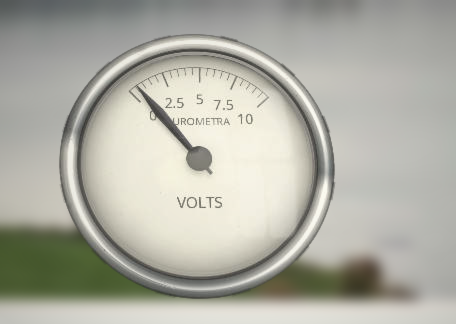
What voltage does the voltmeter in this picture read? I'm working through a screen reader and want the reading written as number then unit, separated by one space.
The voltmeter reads 0.5 V
